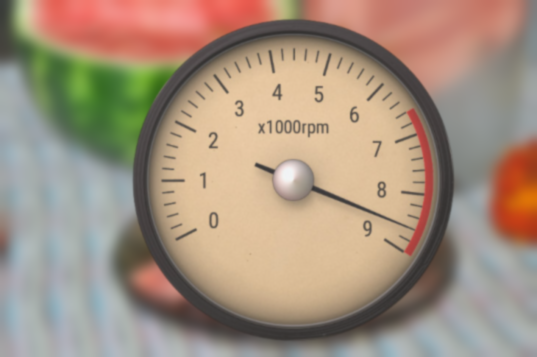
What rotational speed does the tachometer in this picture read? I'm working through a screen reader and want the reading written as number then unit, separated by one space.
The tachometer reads 8600 rpm
